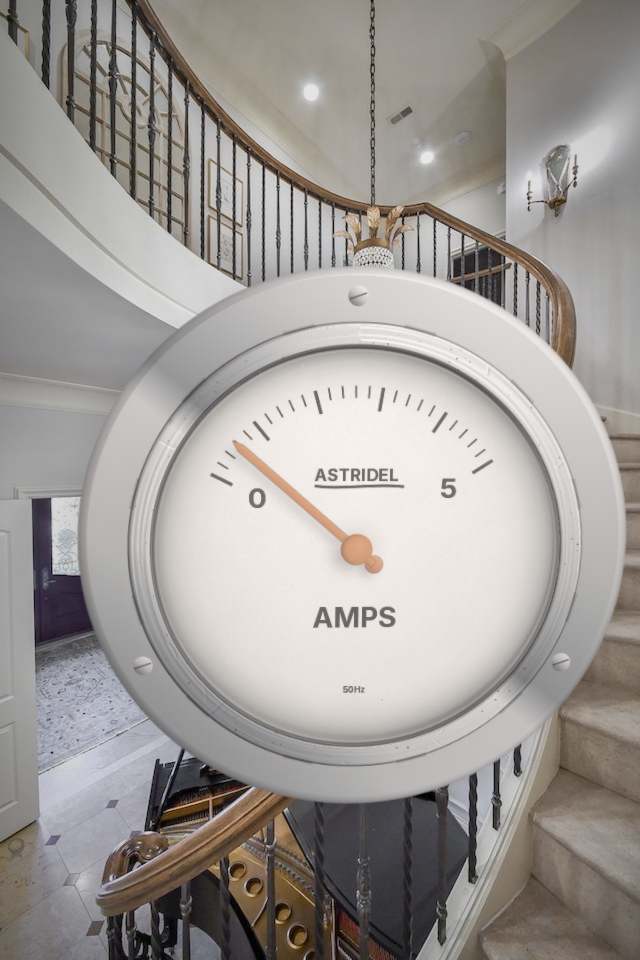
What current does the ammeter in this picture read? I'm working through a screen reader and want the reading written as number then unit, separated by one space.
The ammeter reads 0.6 A
